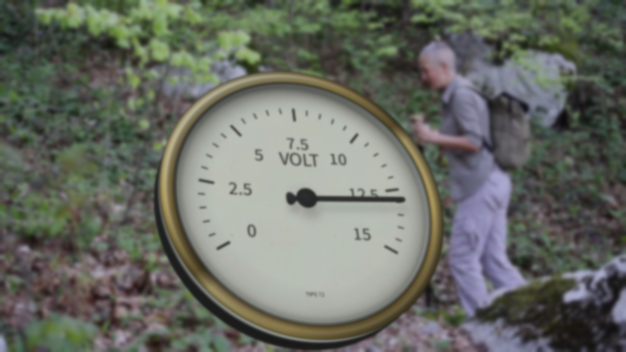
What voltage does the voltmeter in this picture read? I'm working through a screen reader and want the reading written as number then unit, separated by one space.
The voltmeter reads 13 V
